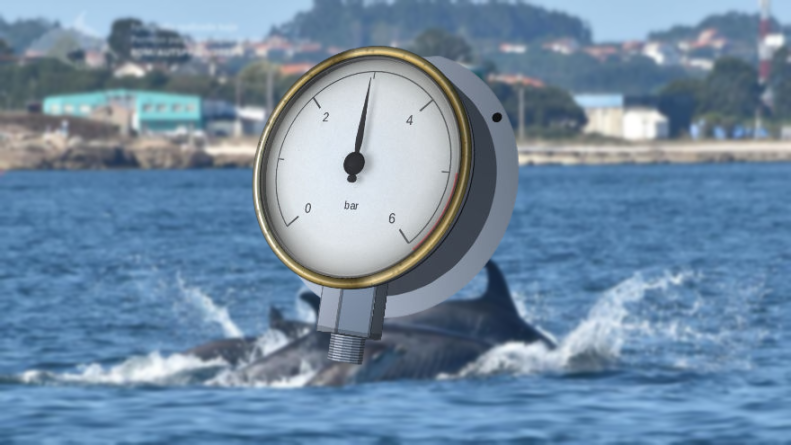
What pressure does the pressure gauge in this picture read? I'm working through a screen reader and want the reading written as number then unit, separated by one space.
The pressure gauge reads 3 bar
